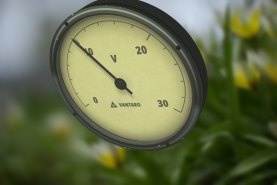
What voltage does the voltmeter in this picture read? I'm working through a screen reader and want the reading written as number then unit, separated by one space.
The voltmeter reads 10 V
